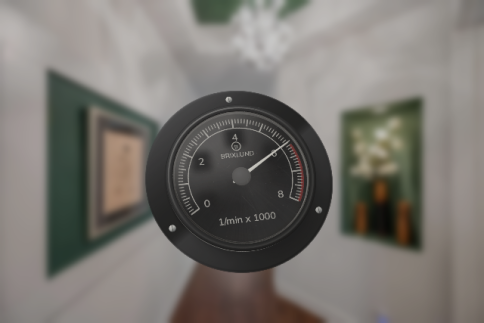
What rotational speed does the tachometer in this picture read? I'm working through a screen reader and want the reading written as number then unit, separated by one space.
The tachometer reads 6000 rpm
